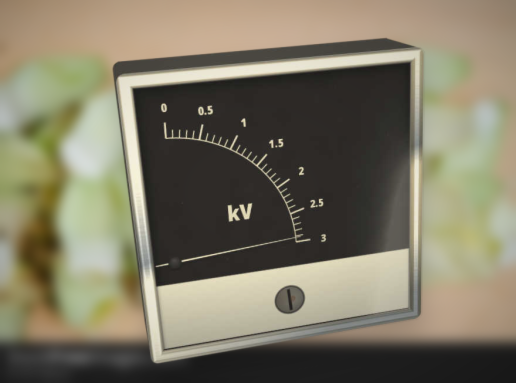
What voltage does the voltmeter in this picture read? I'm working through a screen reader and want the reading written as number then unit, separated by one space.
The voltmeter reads 2.9 kV
